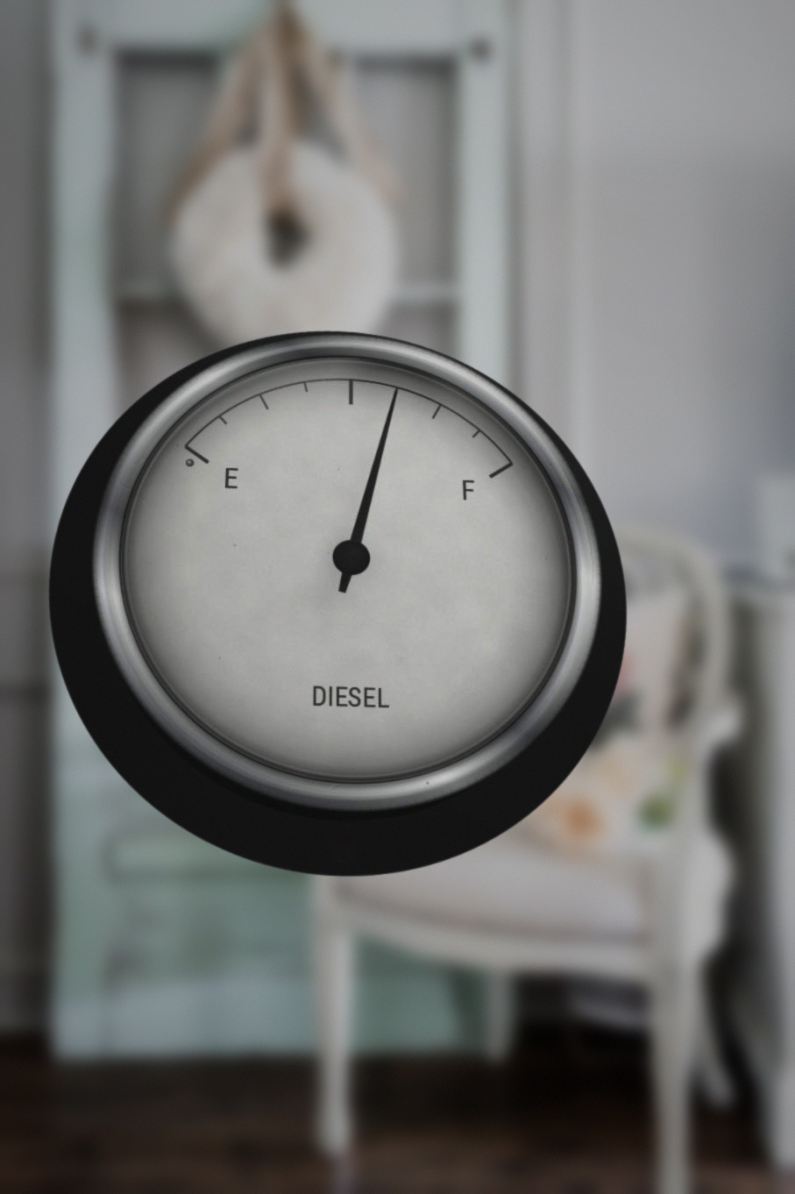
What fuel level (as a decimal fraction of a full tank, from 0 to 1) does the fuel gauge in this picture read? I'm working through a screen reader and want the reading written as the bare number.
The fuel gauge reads 0.625
